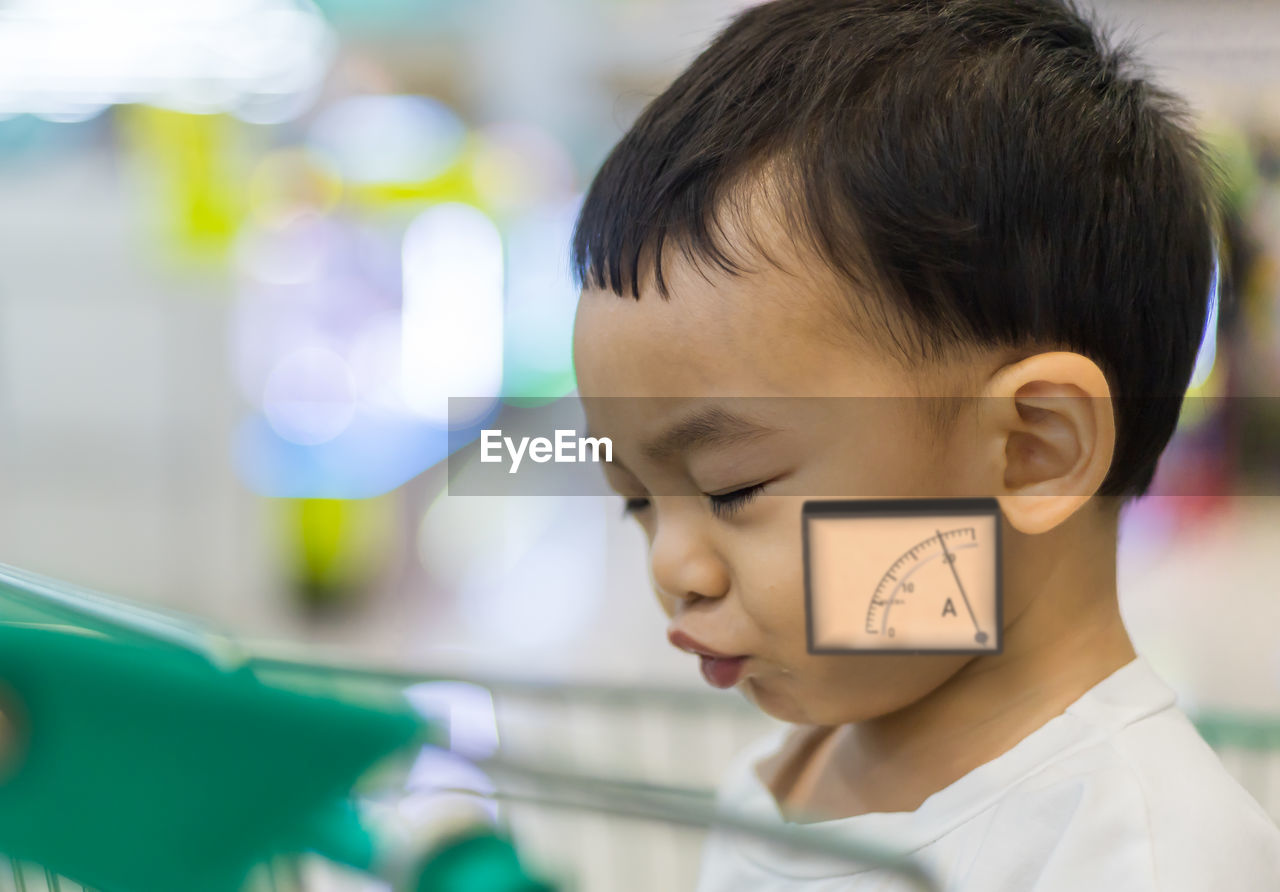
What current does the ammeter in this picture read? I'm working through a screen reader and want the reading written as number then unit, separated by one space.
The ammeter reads 20 A
